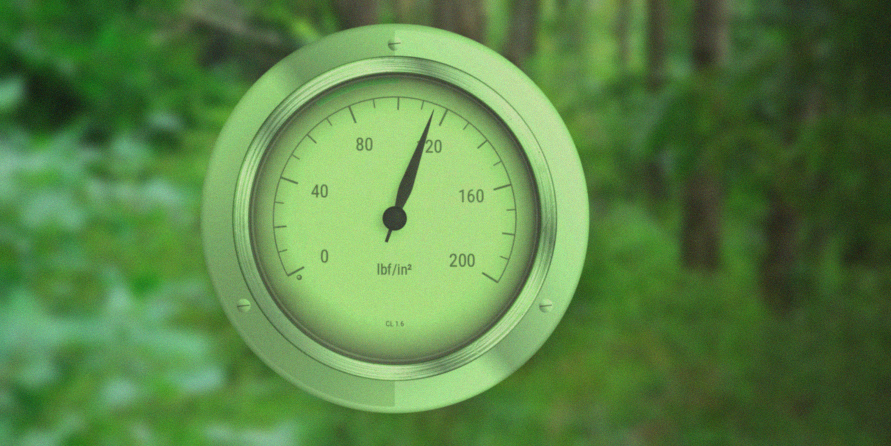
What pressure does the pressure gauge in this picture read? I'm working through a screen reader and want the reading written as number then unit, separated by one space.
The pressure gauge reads 115 psi
